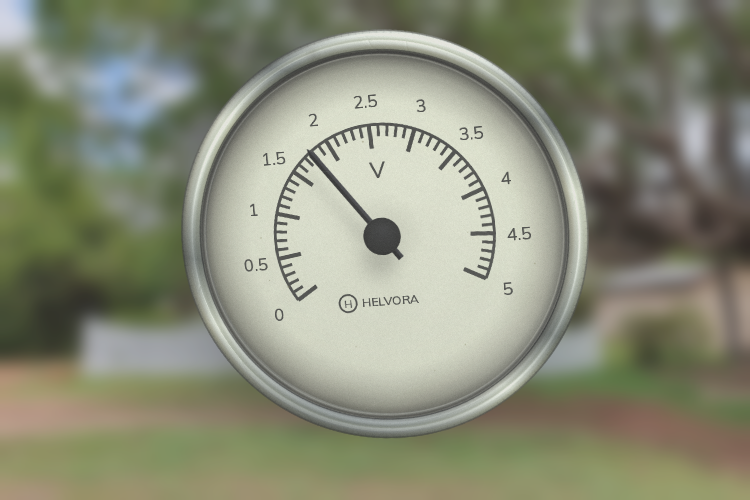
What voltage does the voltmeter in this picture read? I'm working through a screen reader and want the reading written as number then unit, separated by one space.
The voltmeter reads 1.8 V
